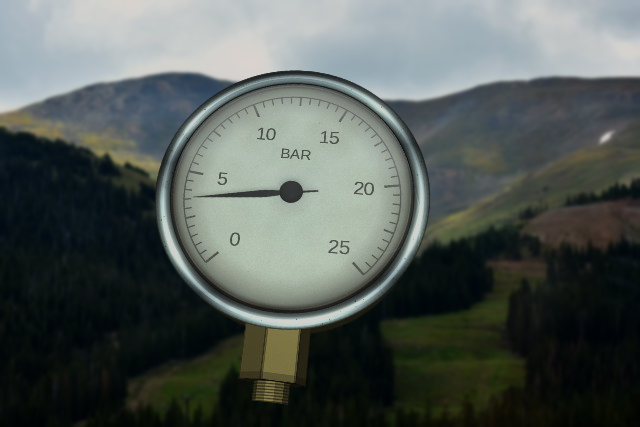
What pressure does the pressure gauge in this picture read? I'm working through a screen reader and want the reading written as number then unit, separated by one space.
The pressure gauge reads 3.5 bar
